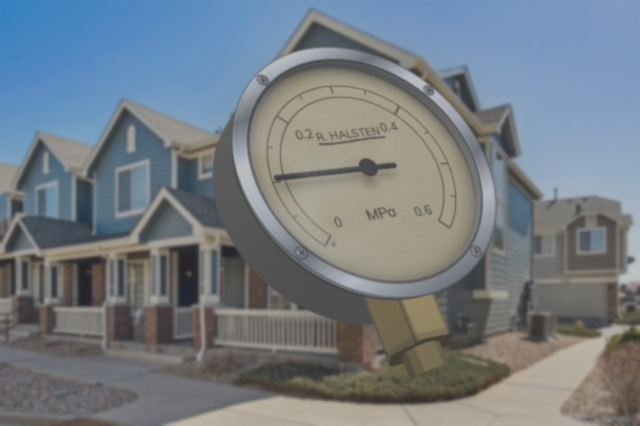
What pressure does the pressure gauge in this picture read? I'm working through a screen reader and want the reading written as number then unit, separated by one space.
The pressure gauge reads 0.1 MPa
